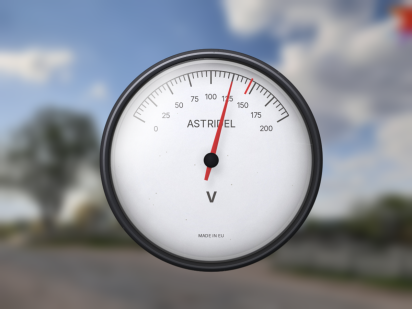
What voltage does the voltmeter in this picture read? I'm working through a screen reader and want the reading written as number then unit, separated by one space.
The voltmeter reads 125 V
